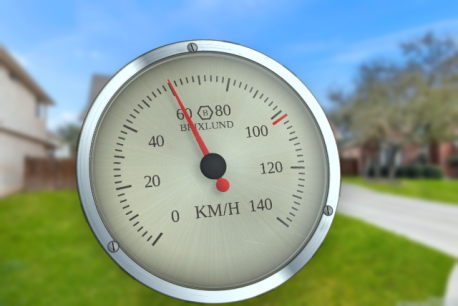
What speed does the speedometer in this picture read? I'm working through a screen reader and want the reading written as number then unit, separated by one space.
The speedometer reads 60 km/h
